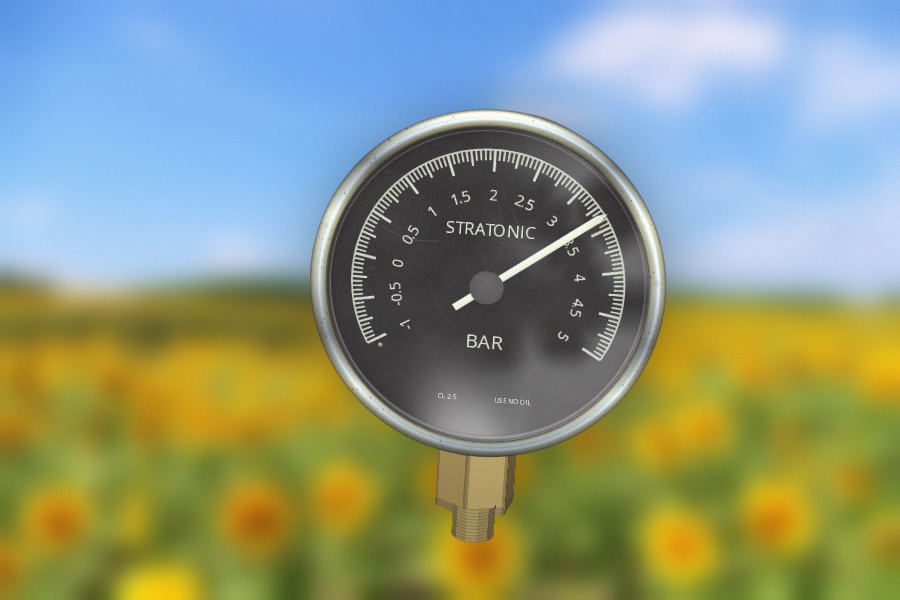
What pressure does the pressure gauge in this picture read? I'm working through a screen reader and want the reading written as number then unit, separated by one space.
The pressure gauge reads 3.35 bar
